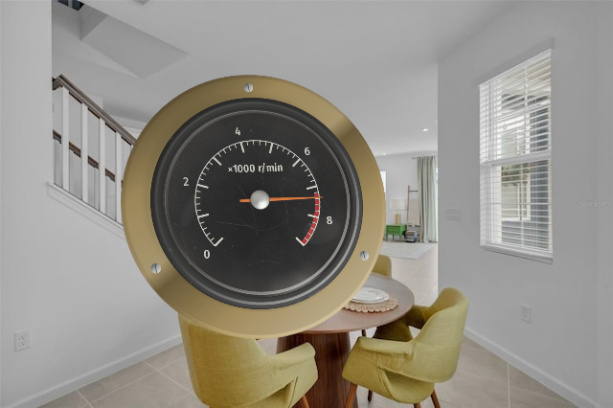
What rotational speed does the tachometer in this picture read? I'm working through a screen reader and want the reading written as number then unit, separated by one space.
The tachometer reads 7400 rpm
